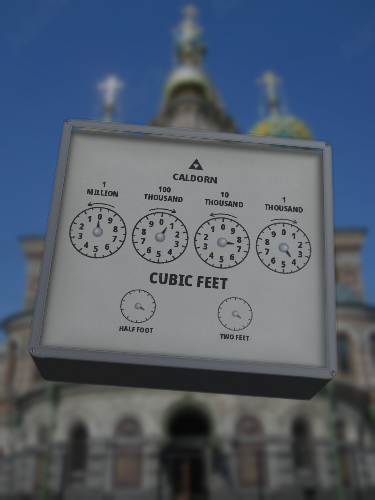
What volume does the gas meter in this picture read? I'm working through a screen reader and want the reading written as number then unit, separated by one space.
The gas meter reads 7400 ft³
